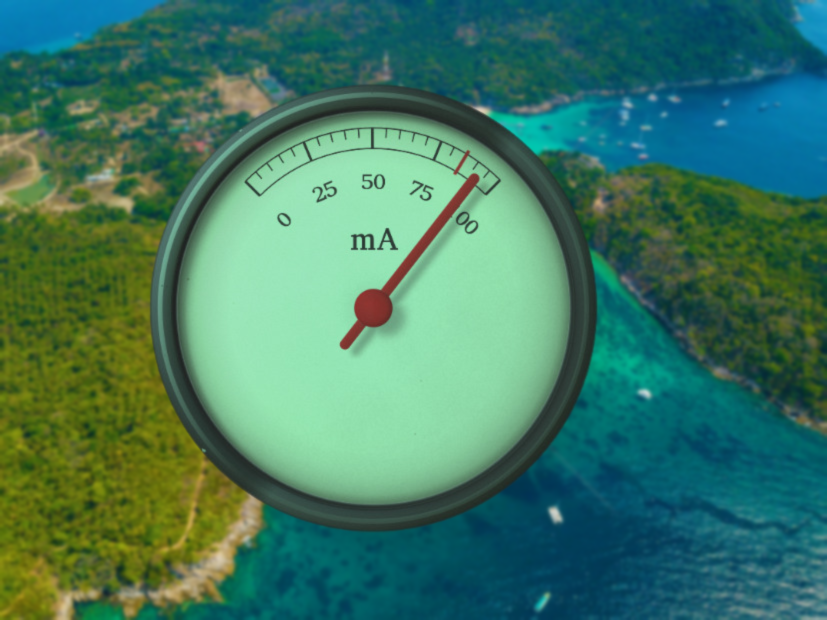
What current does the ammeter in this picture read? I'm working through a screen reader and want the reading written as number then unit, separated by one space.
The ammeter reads 92.5 mA
